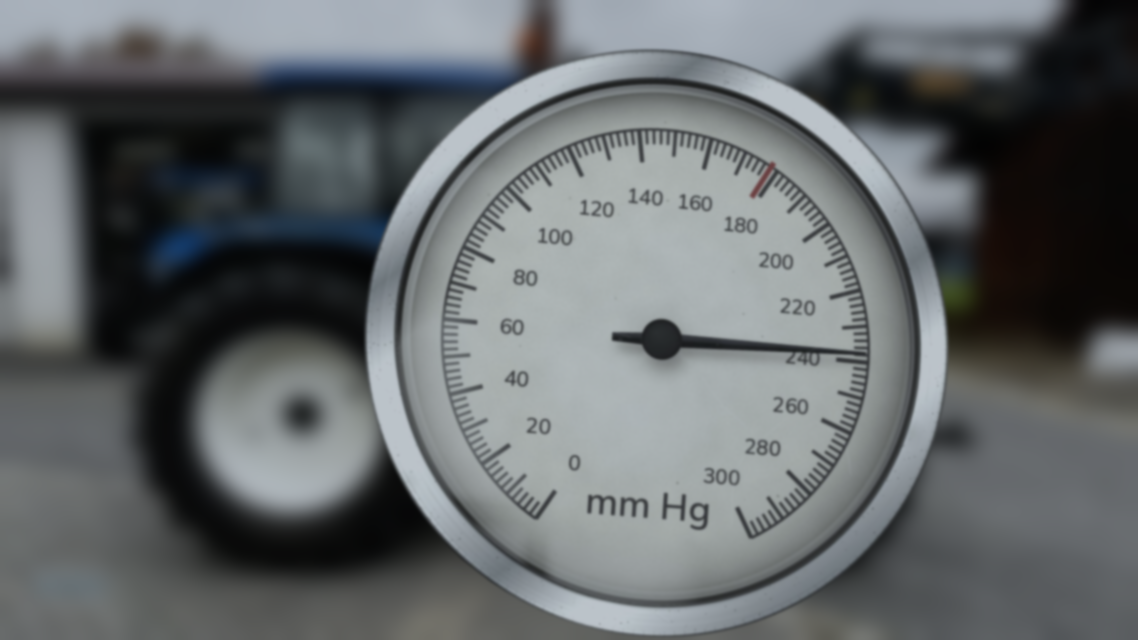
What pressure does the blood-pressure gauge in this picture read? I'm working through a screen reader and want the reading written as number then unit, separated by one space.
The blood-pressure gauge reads 238 mmHg
